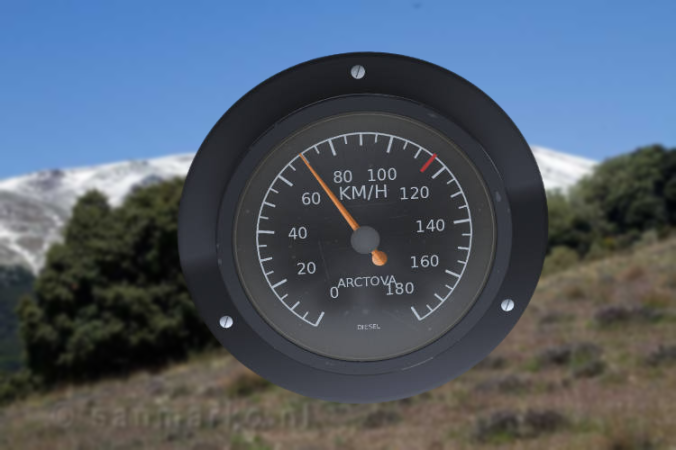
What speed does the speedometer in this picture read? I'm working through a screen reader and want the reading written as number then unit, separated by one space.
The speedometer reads 70 km/h
